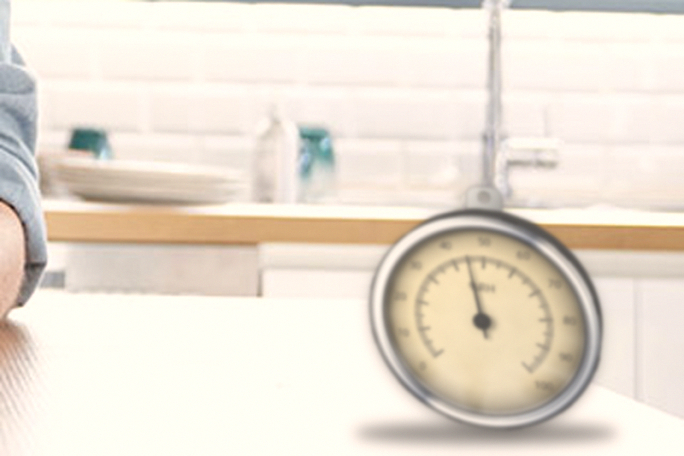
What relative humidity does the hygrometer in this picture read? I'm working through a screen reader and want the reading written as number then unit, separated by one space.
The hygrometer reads 45 %
